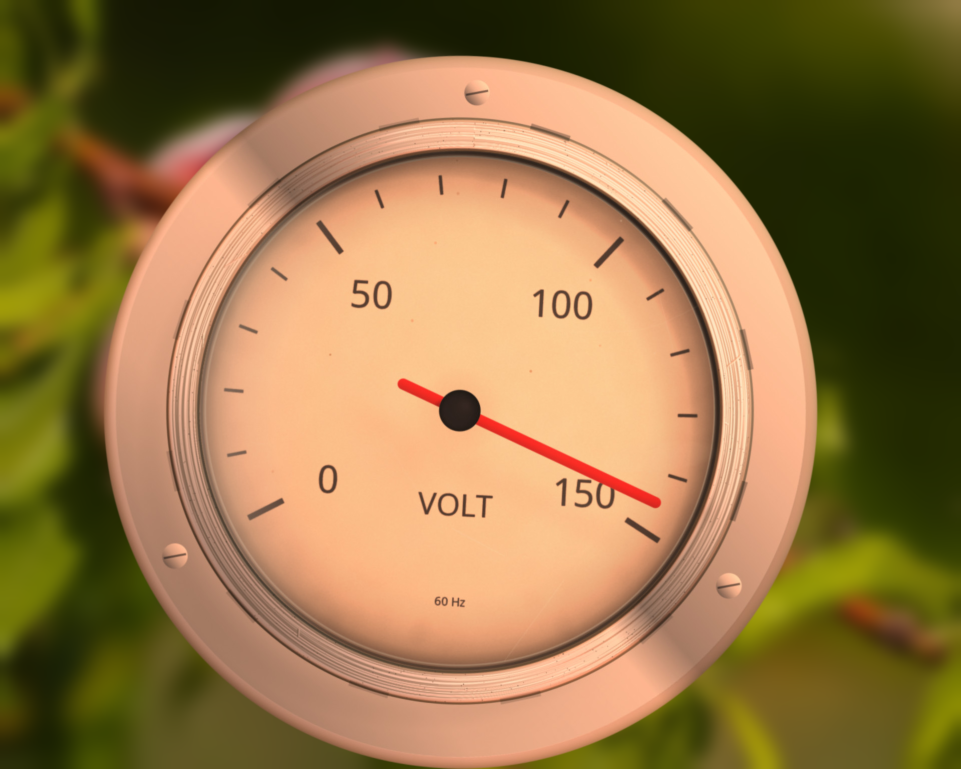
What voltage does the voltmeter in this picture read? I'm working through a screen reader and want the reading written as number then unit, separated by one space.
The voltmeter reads 145 V
